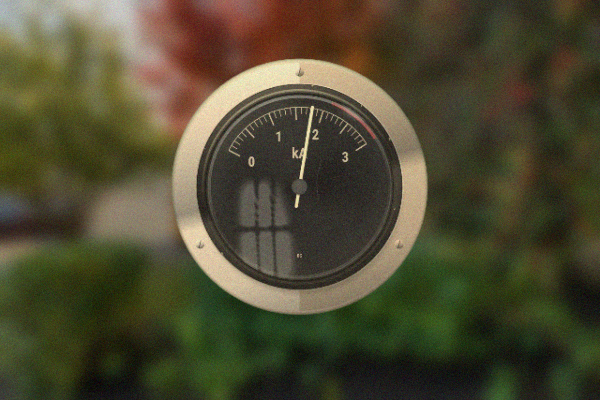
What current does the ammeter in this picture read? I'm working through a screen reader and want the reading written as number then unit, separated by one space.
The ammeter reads 1.8 kA
